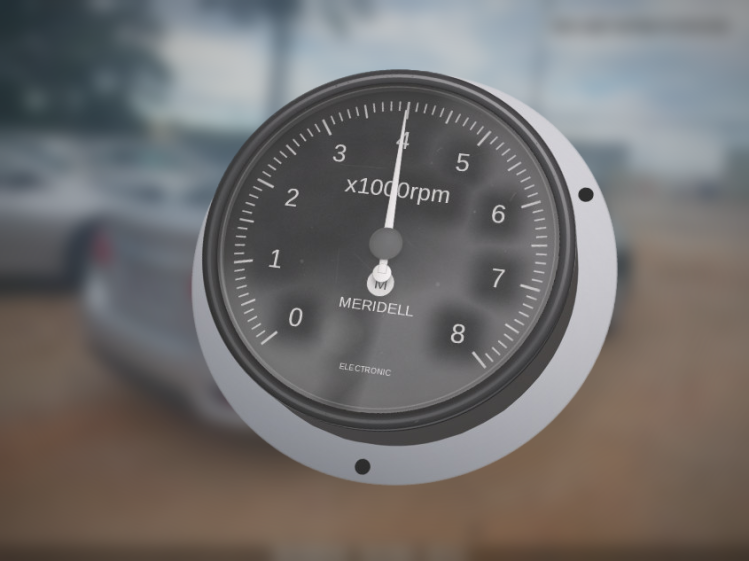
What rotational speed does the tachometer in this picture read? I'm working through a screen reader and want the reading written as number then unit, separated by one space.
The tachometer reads 4000 rpm
